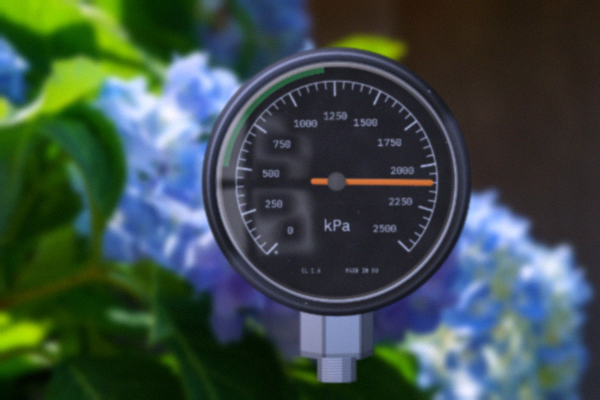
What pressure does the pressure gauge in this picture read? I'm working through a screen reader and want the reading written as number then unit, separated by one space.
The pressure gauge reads 2100 kPa
